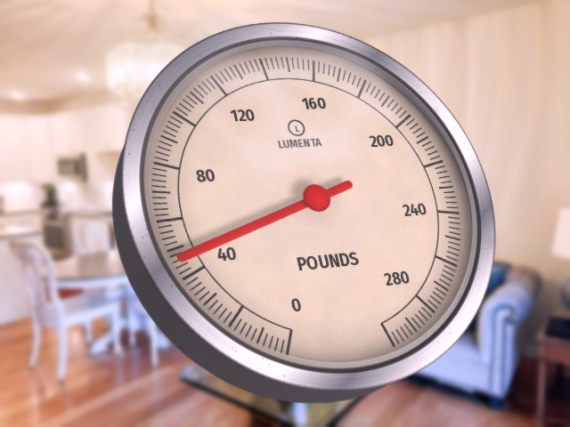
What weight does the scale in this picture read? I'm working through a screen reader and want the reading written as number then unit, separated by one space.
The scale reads 46 lb
